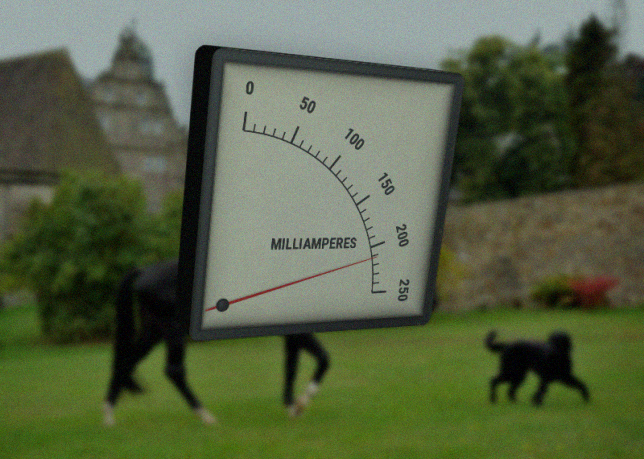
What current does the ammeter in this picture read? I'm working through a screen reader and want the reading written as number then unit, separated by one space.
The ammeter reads 210 mA
